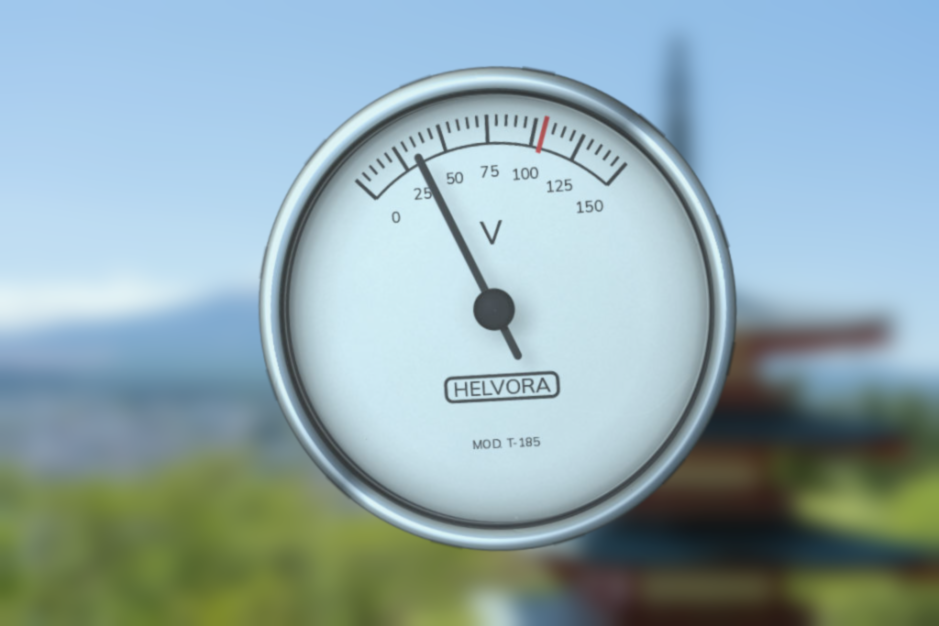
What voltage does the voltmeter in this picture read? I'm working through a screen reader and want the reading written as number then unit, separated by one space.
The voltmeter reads 35 V
